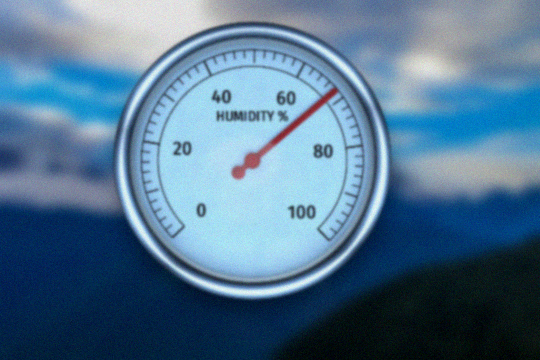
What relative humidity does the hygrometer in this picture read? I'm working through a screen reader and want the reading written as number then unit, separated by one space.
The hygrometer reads 68 %
